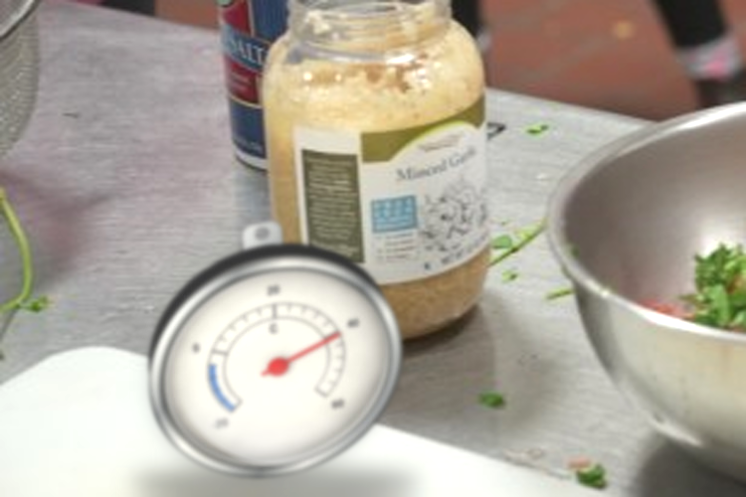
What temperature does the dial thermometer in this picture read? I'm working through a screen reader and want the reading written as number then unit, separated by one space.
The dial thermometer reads 40 °C
